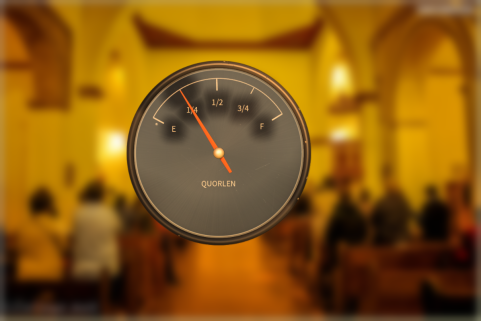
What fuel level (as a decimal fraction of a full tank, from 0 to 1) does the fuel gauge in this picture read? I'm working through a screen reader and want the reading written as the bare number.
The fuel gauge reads 0.25
